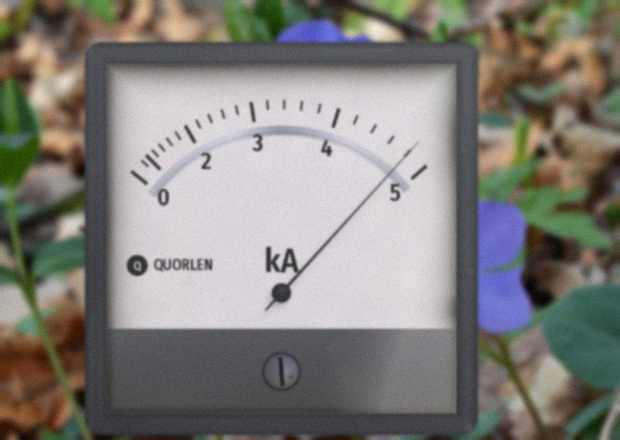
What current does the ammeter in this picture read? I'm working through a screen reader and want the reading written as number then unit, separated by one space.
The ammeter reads 4.8 kA
